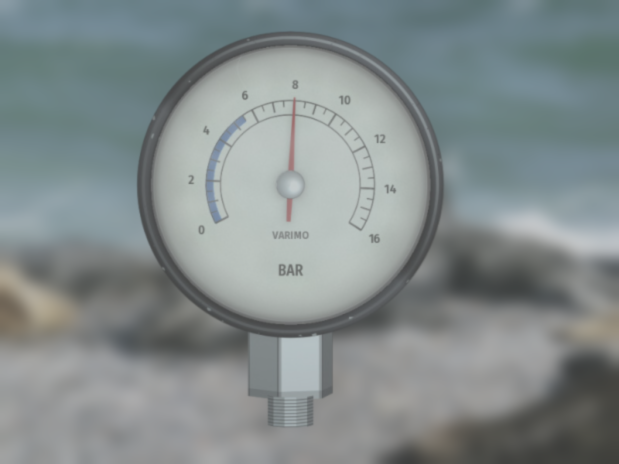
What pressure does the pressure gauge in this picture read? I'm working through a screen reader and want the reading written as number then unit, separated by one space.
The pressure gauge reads 8 bar
